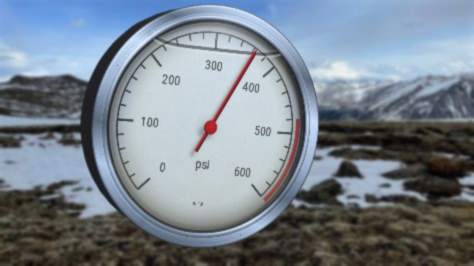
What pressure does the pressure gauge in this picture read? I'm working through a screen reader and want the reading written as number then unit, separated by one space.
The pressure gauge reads 360 psi
